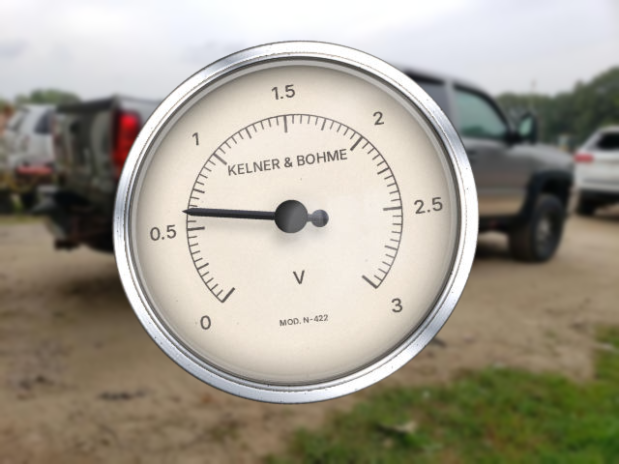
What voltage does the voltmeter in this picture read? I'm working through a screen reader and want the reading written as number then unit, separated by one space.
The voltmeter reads 0.6 V
